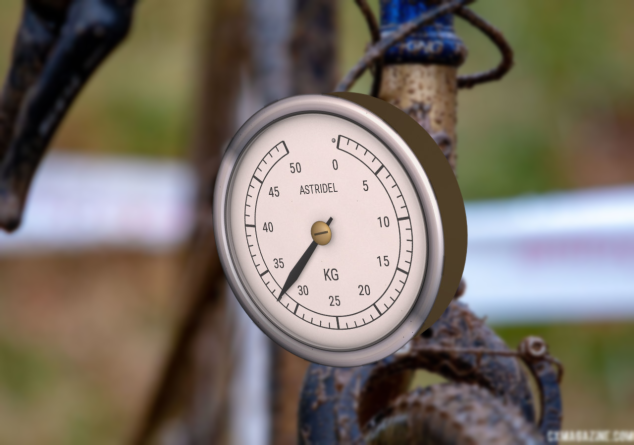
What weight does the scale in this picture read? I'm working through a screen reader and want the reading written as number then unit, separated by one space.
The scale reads 32 kg
